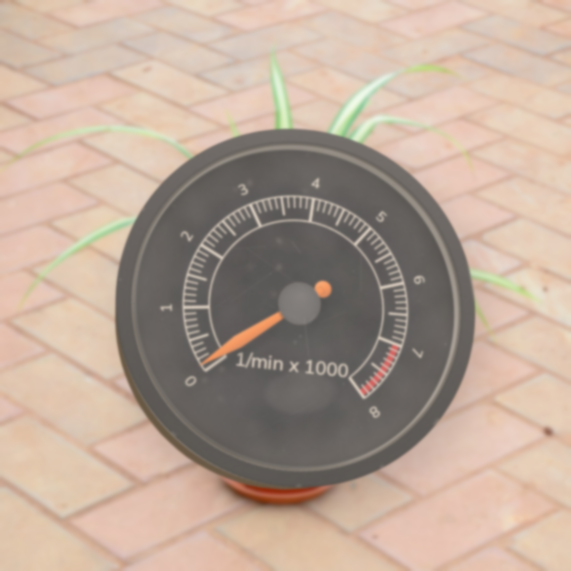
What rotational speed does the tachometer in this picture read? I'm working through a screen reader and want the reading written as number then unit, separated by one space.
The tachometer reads 100 rpm
